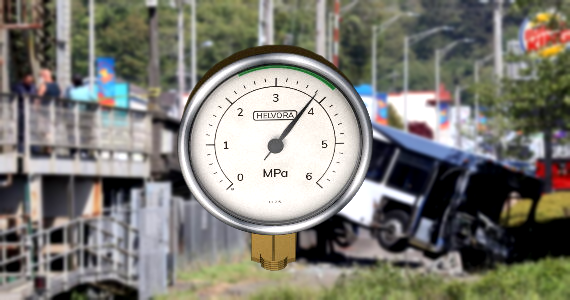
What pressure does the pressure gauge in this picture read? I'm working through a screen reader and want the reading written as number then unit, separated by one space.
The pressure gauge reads 3.8 MPa
